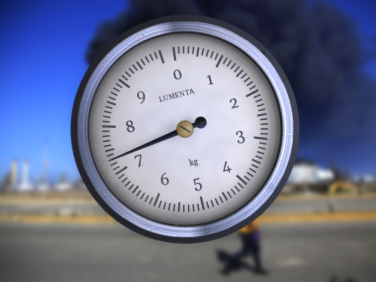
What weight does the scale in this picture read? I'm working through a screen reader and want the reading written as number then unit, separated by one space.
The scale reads 7.3 kg
